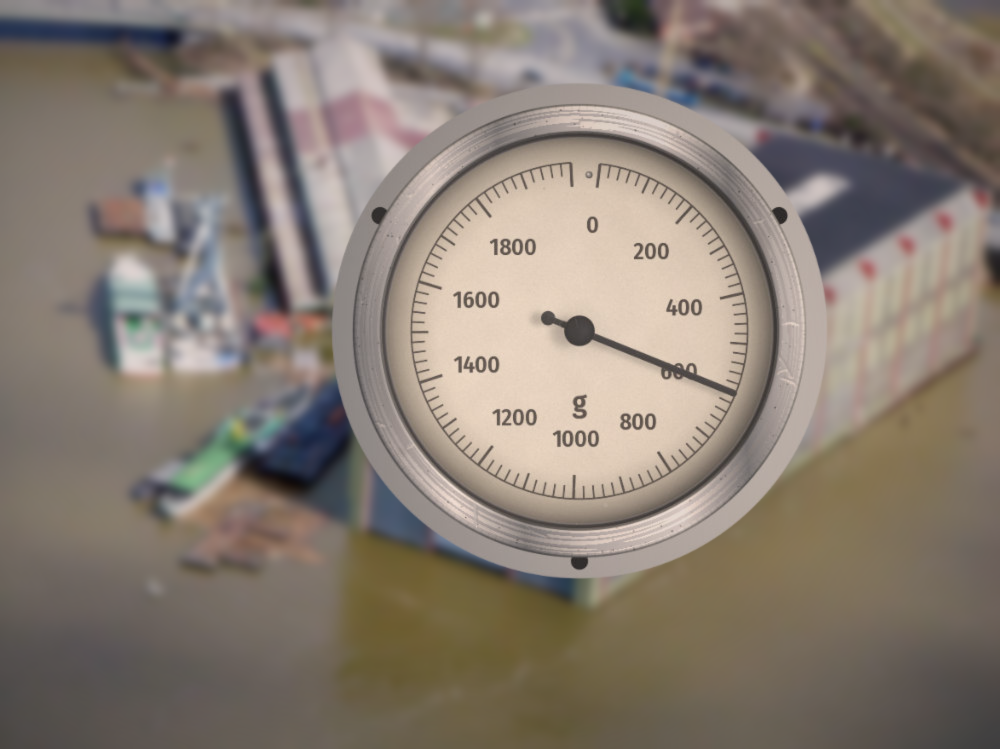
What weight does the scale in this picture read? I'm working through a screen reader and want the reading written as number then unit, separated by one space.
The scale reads 600 g
